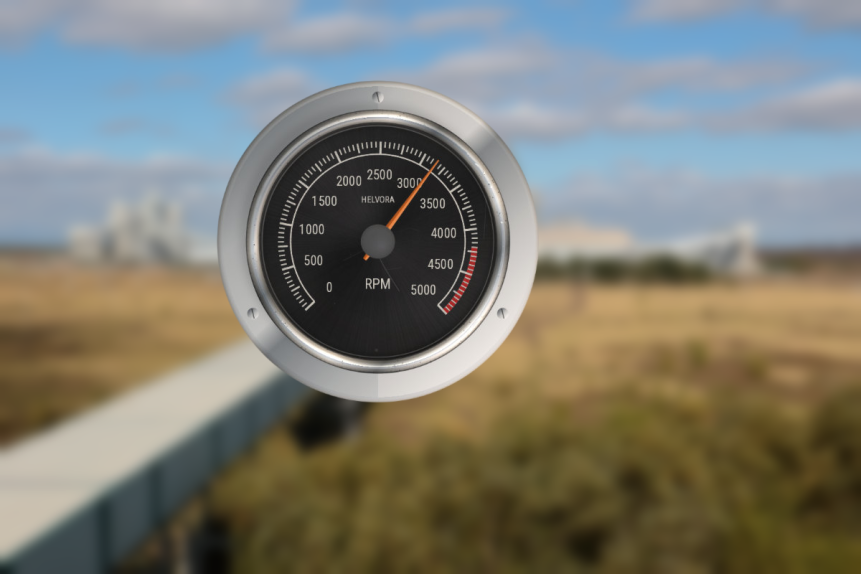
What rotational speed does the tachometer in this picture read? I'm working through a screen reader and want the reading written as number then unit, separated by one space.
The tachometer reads 3150 rpm
